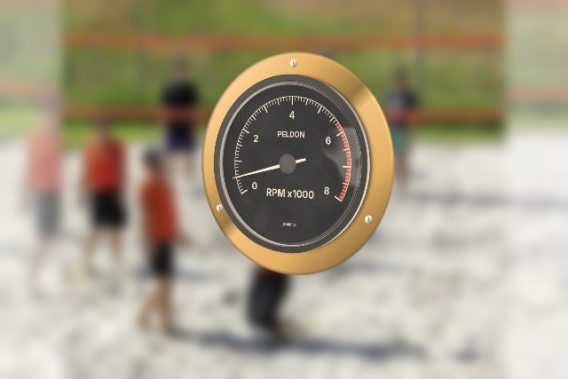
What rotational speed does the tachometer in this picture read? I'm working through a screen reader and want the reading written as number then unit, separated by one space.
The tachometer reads 500 rpm
